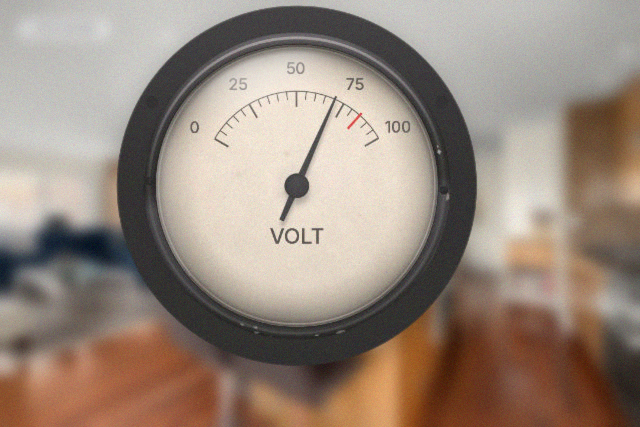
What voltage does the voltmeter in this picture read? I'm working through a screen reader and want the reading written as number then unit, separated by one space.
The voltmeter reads 70 V
